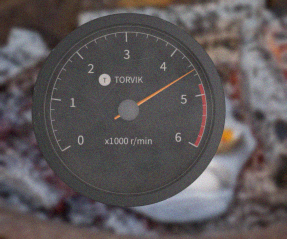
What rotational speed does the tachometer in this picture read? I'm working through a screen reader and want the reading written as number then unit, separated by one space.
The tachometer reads 4500 rpm
